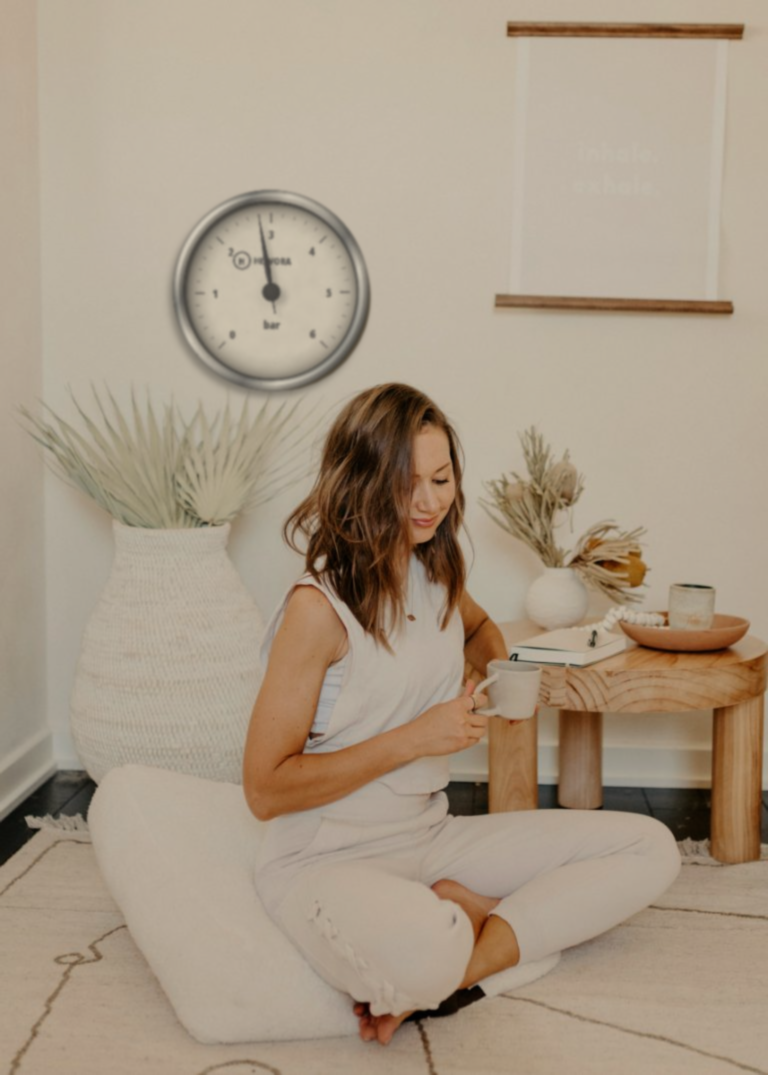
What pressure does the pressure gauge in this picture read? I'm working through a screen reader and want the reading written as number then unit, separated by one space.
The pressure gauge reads 2.8 bar
